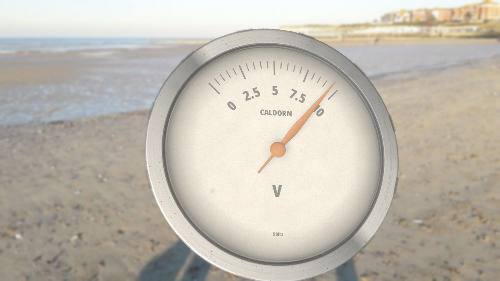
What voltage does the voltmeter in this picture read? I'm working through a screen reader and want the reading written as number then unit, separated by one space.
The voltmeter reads 9.5 V
